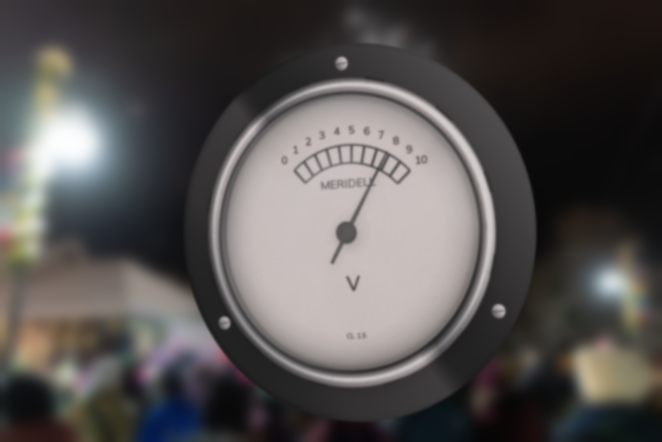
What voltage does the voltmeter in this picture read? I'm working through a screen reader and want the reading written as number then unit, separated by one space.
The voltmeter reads 8 V
